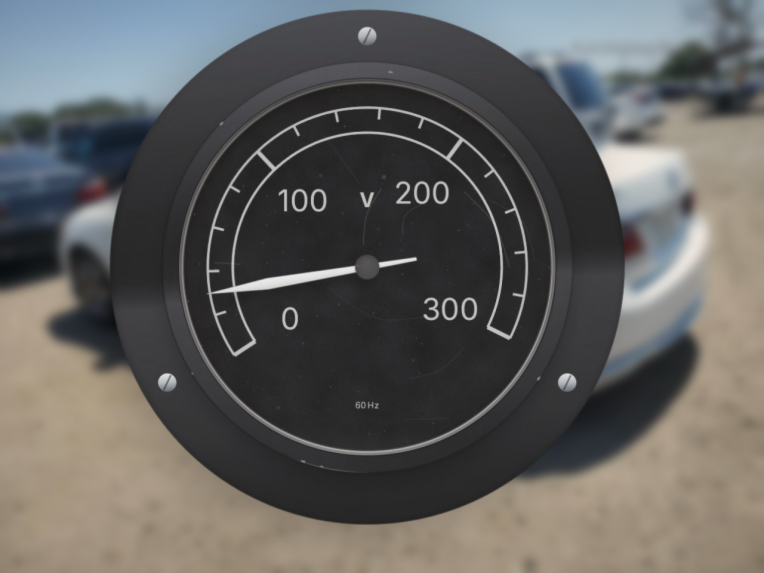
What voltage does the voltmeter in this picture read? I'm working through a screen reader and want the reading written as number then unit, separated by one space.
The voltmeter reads 30 V
